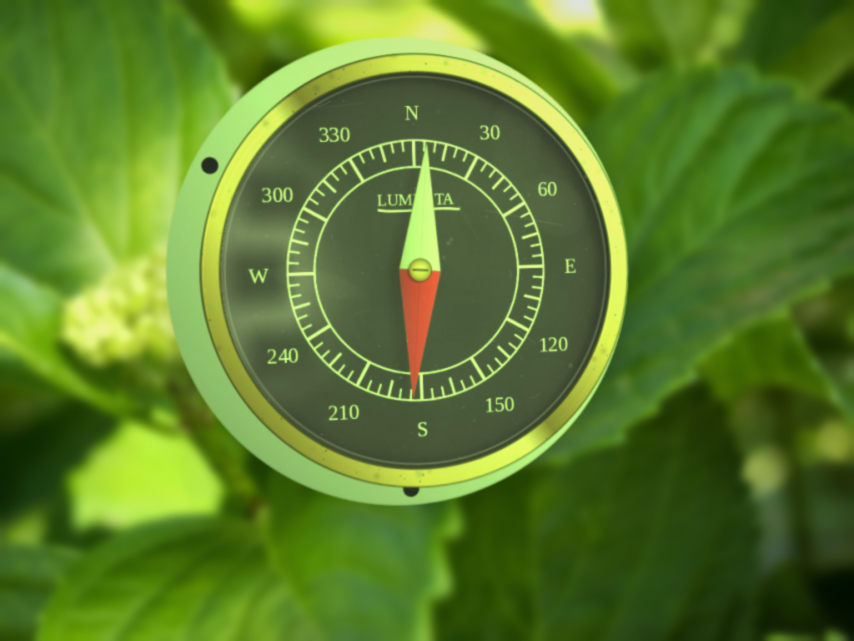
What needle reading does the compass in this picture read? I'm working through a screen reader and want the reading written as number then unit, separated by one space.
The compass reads 185 °
